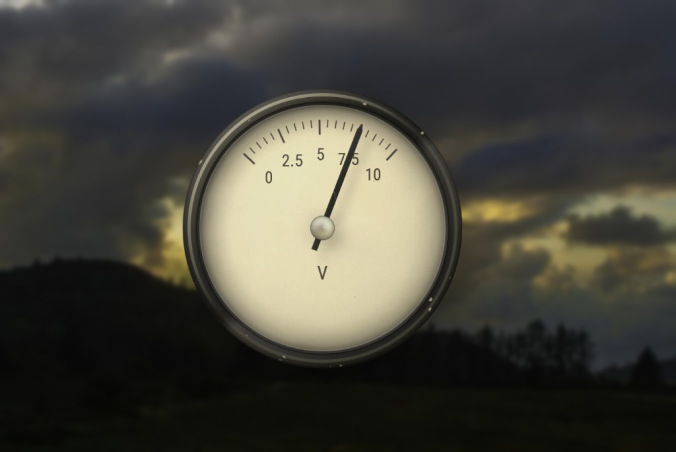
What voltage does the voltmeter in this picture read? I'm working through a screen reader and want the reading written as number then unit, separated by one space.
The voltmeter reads 7.5 V
